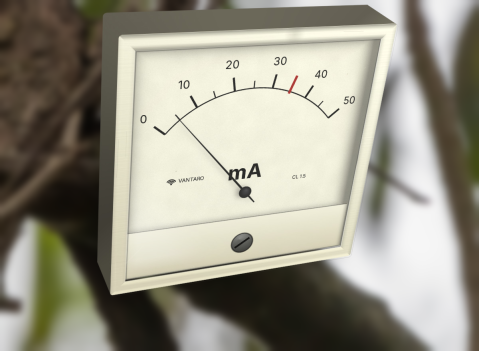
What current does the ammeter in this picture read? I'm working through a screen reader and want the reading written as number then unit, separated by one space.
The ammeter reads 5 mA
